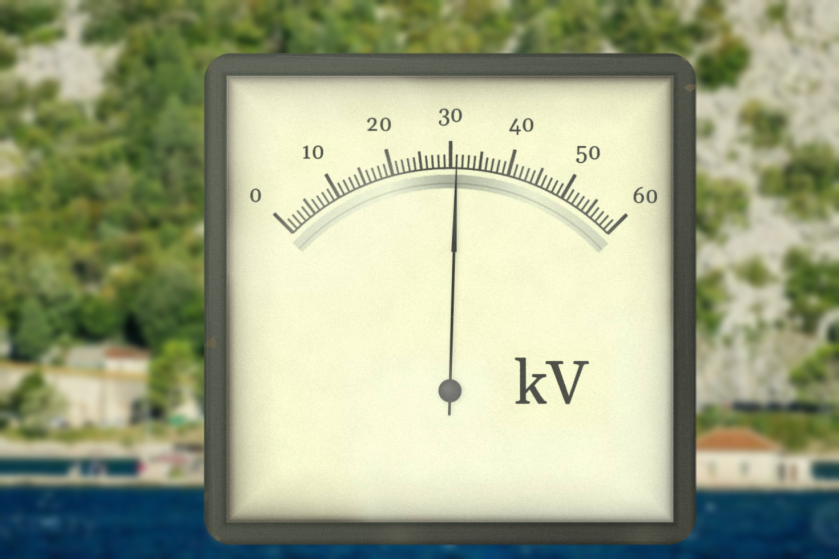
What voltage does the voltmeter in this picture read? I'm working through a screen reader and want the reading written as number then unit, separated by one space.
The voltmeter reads 31 kV
